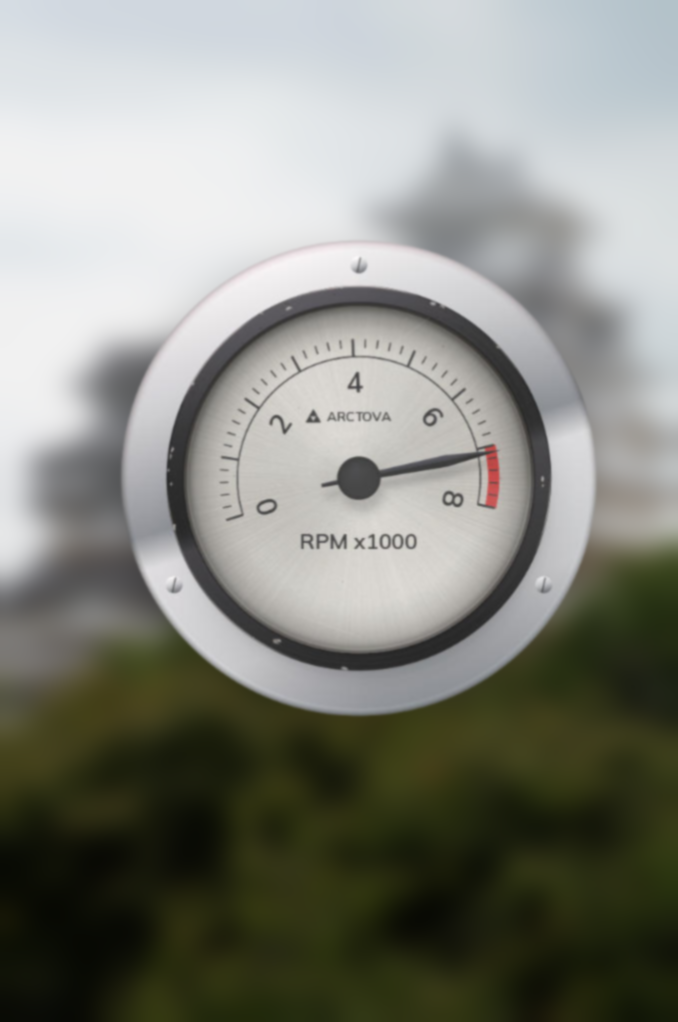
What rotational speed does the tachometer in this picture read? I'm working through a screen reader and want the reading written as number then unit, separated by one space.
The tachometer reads 7100 rpm
